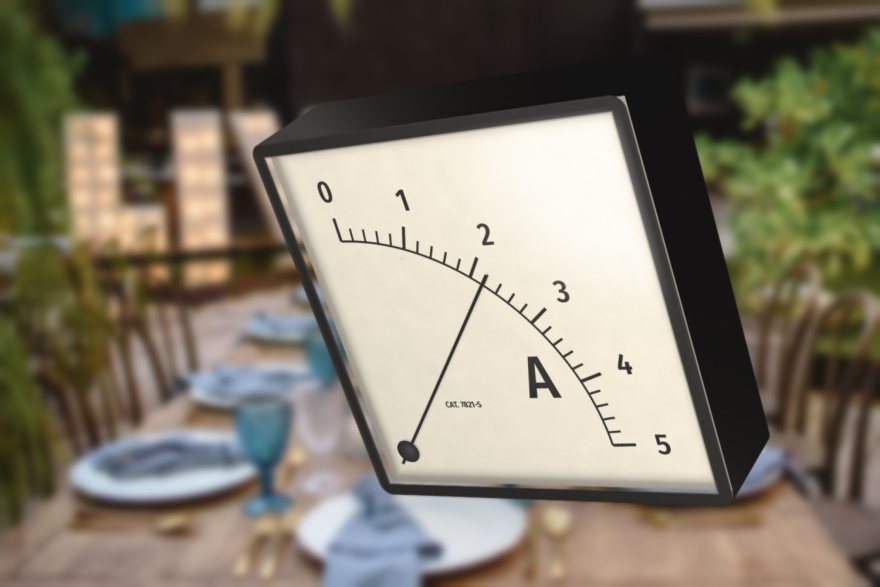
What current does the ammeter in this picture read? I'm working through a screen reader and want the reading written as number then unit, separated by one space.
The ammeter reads 2.2 A
